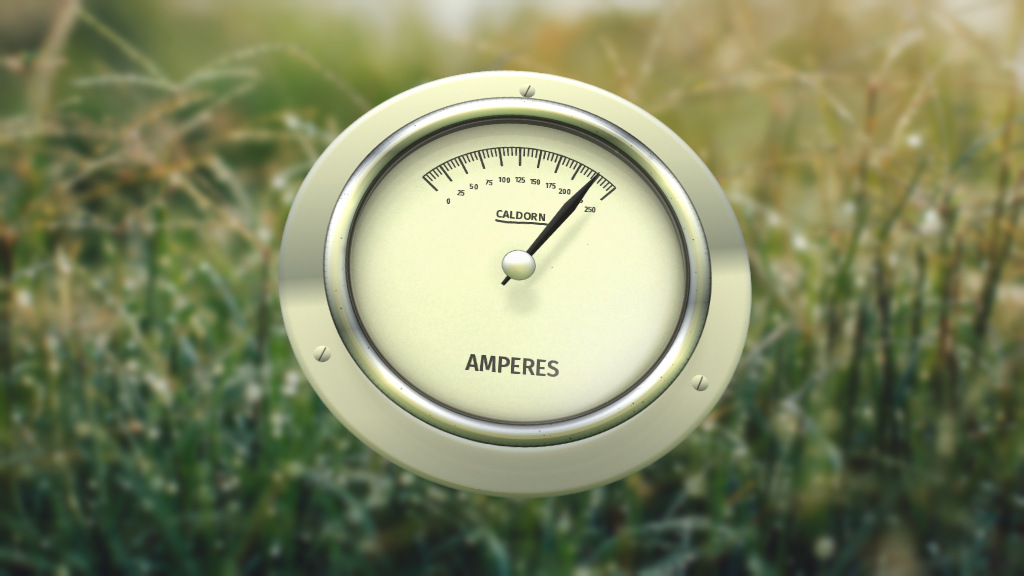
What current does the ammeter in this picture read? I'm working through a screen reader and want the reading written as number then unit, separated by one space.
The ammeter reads 225 A
